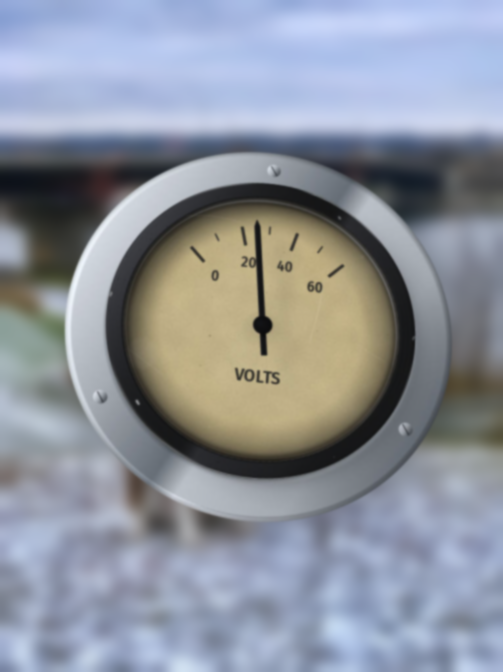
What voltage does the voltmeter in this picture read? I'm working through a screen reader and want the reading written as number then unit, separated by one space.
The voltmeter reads 25 V
